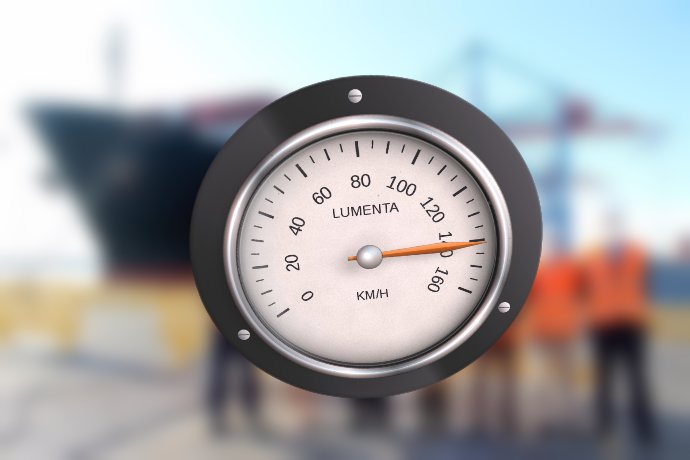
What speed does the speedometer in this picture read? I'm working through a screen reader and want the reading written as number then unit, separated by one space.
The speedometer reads 140 km/h
